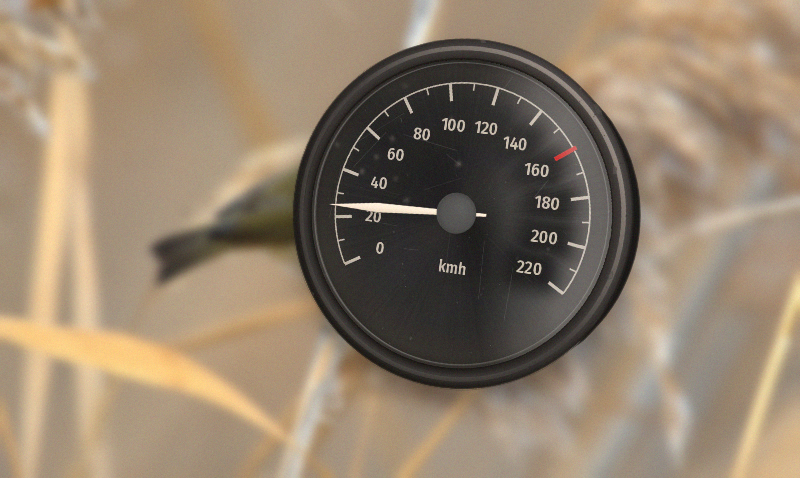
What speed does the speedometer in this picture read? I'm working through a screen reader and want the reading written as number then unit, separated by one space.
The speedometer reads 25 km/h
